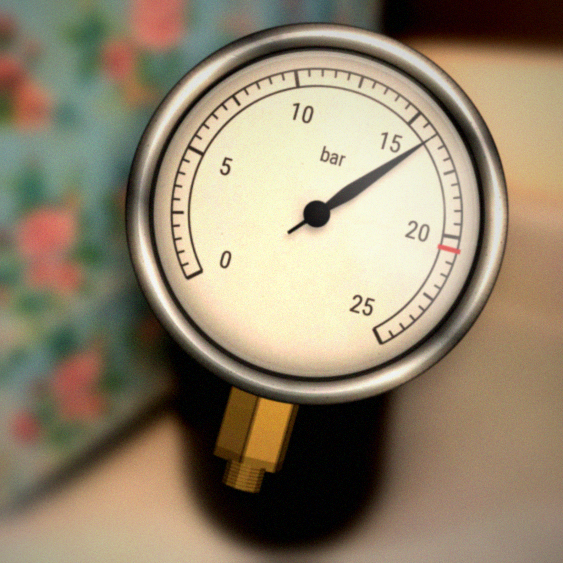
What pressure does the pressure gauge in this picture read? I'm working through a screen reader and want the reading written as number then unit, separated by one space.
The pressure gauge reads 16 bar
